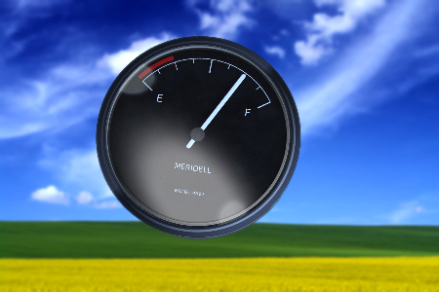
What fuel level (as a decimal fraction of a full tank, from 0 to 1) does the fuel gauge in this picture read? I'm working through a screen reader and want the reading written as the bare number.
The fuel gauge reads 0.75
